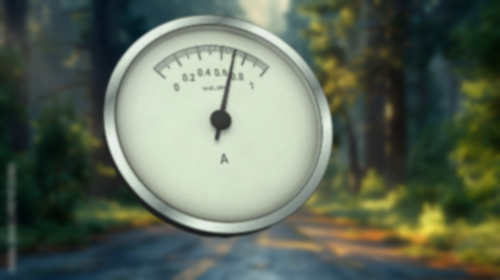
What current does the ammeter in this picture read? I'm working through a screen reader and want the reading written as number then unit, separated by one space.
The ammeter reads 0.7 A
